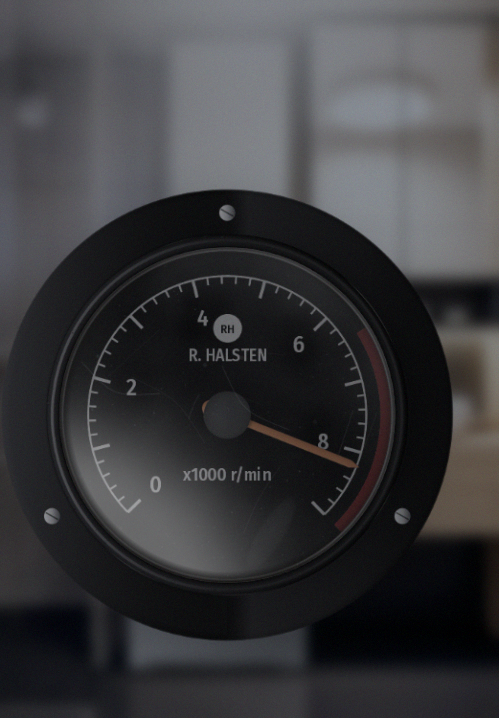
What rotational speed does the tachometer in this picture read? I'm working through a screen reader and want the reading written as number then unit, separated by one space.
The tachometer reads 8200 rpm
